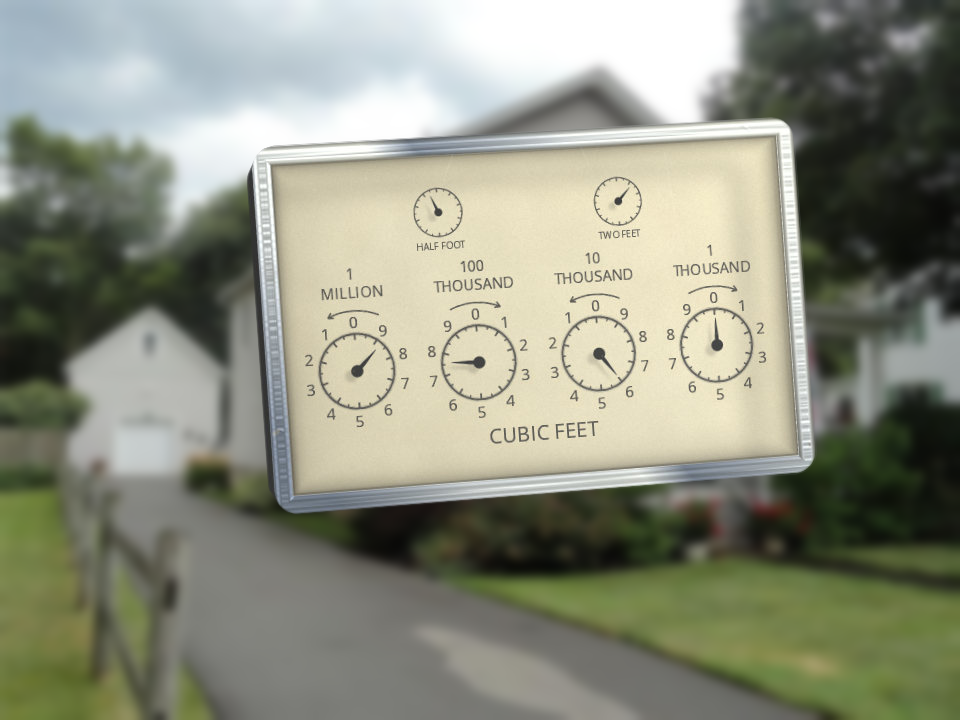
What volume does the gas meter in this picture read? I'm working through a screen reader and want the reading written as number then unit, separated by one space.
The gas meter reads 876000 ft³
